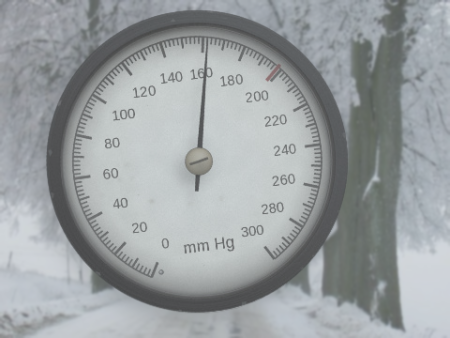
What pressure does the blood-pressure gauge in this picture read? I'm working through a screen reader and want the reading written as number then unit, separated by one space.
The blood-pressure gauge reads 162 mmHg
